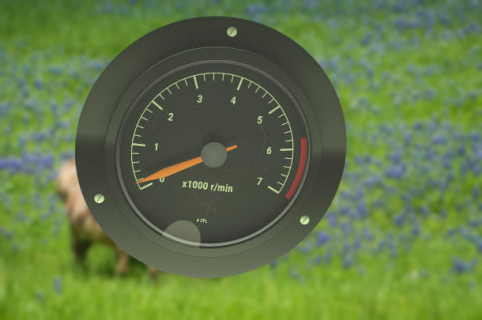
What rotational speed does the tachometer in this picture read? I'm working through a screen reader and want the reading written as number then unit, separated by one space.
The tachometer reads 200 rpm
